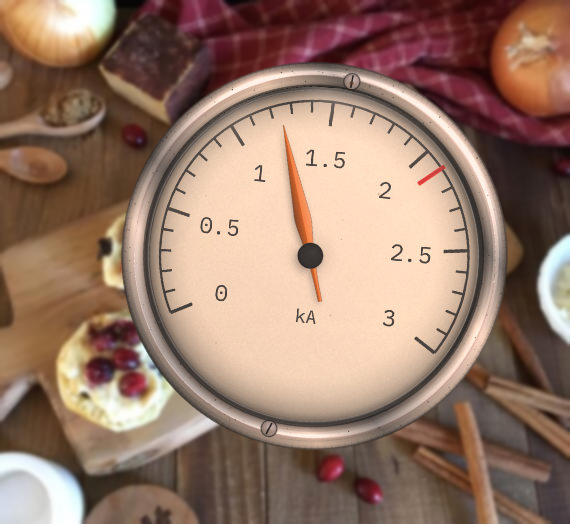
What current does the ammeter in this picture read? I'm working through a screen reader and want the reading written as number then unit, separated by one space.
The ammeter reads 1.25 kA
